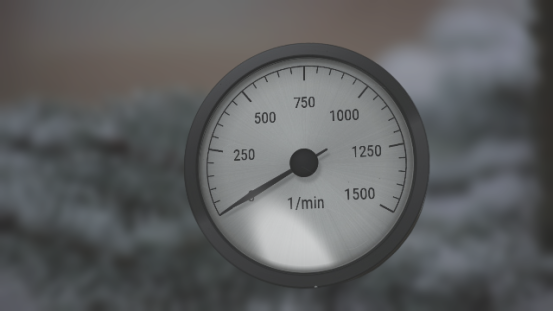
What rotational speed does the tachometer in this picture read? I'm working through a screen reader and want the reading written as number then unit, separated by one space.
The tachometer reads 0 rpm
